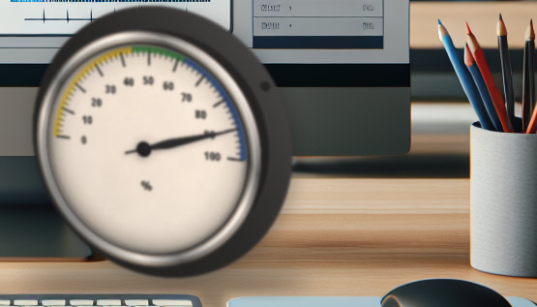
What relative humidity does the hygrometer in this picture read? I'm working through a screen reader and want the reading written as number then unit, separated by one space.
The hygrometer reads 90 %
